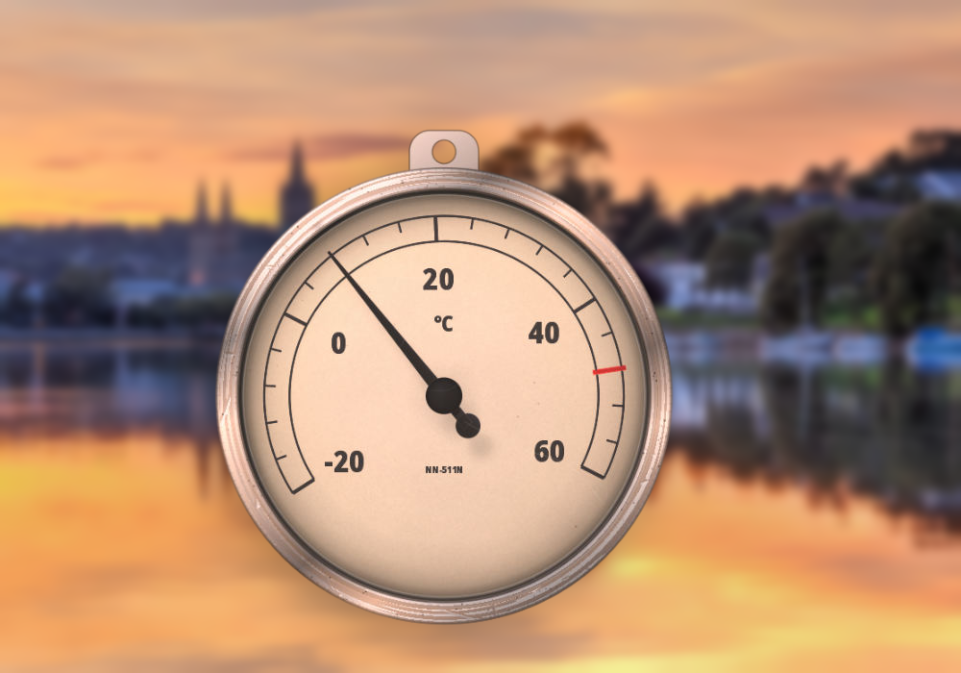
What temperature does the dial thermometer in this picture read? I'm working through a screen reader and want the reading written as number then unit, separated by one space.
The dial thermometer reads 8 °C
